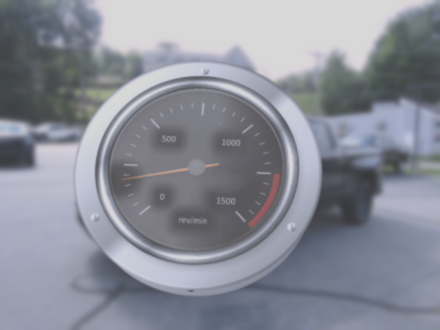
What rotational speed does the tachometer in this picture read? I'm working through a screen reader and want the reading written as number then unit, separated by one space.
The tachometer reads 175 rpm
